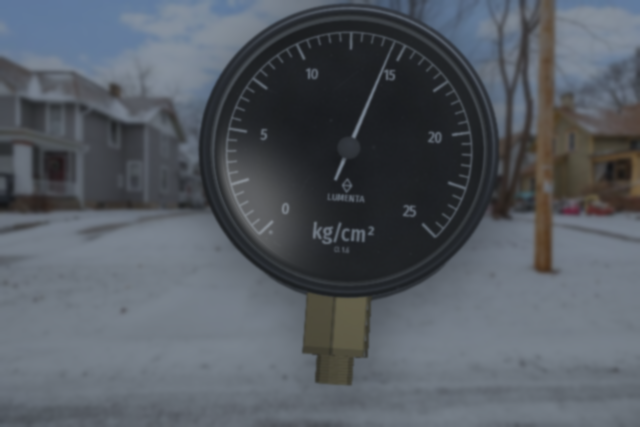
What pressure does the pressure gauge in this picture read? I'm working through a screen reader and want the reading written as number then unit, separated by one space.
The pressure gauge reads 14.5 kg/cm²
